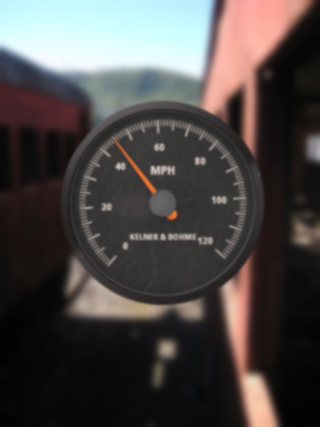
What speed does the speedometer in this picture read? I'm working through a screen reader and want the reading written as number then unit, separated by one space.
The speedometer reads 45 mph
